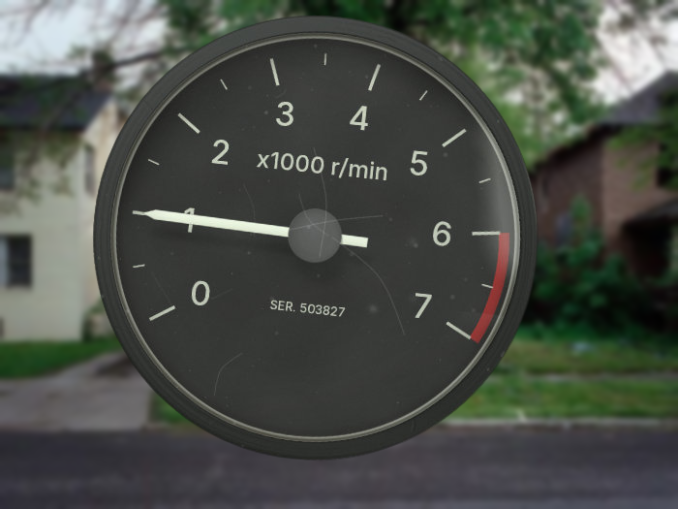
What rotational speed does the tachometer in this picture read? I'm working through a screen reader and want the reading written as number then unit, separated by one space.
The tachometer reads 1000 rpm
